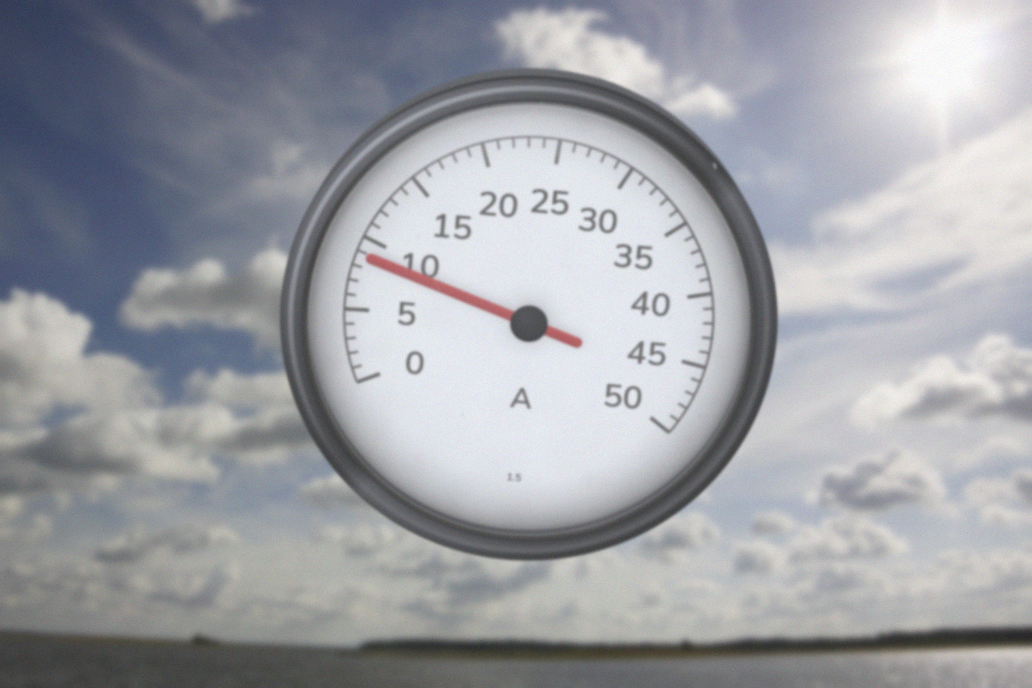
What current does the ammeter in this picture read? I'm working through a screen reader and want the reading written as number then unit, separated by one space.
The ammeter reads 9 A
